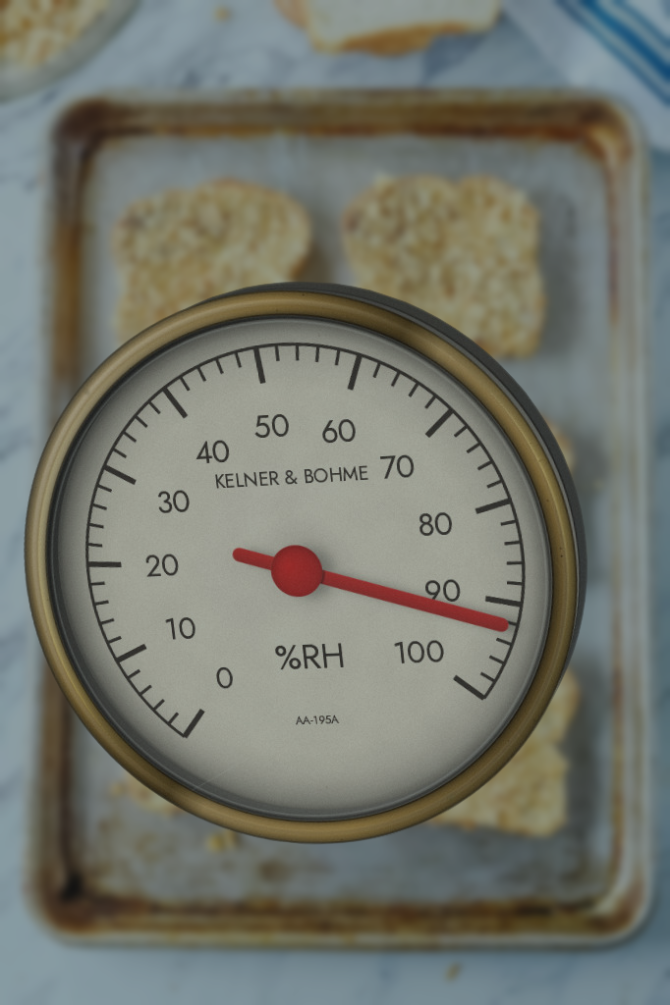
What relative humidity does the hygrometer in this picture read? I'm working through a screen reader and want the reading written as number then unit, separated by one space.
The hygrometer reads 92 %
